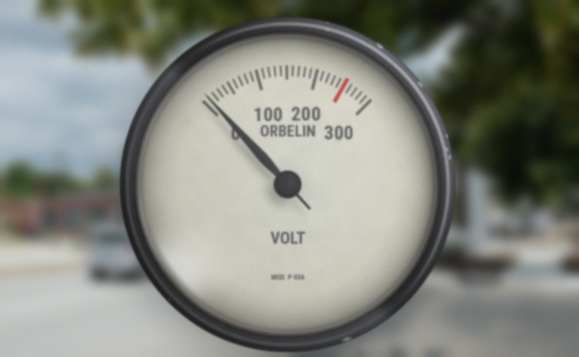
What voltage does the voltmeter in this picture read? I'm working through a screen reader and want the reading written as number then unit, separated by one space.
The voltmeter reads 10 V
